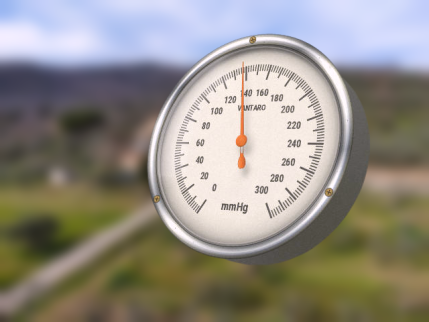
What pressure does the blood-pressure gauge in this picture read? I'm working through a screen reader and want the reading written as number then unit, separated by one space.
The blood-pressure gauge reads 140 mmHg
